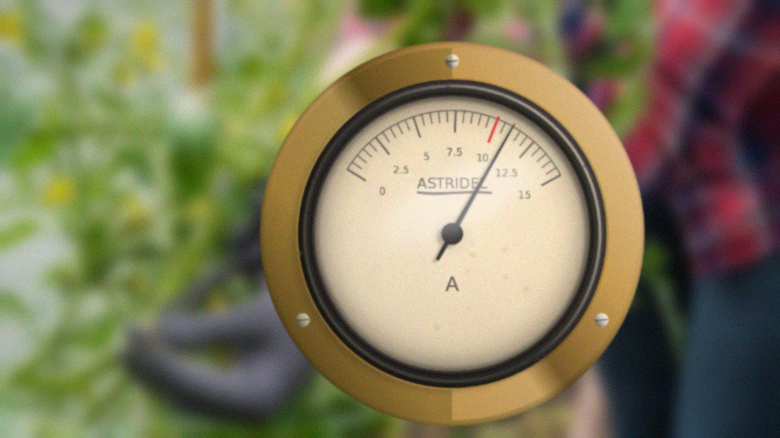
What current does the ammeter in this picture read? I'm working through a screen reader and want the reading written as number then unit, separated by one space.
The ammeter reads 11 A
